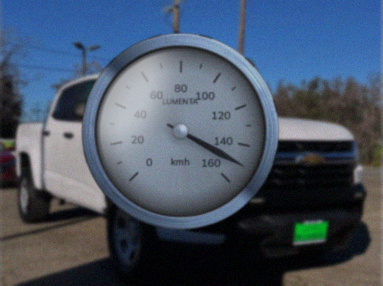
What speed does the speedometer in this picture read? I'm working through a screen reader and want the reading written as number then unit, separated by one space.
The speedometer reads 150 km/h
